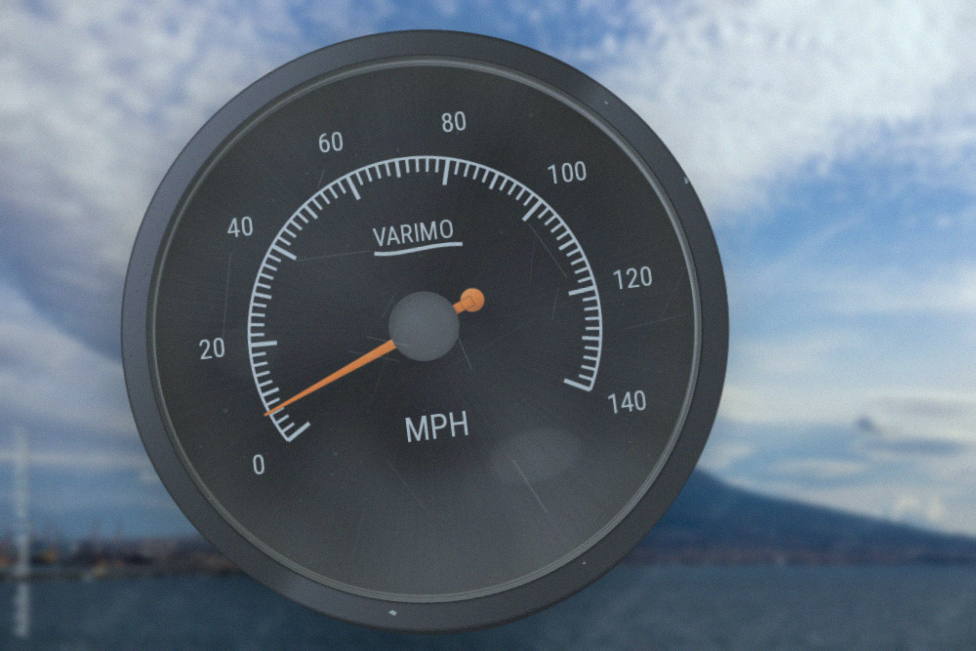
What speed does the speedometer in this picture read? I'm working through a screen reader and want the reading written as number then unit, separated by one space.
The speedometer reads 6 mph
